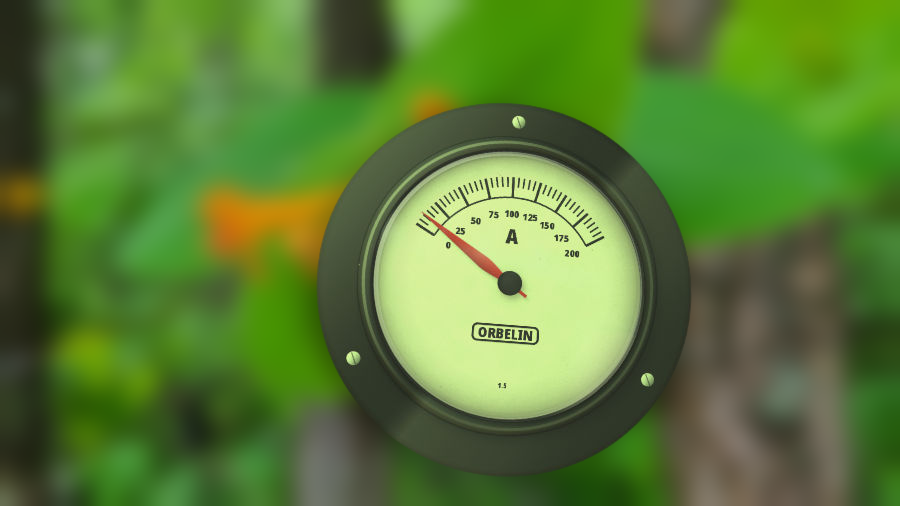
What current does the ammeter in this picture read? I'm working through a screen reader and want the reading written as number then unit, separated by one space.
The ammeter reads 10 A
